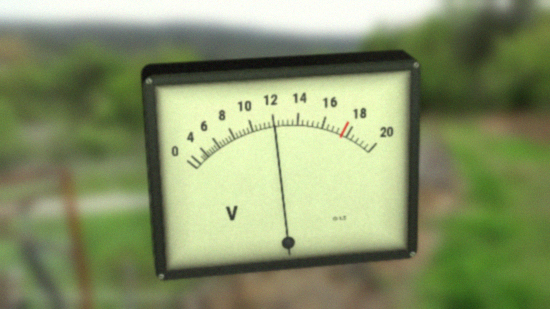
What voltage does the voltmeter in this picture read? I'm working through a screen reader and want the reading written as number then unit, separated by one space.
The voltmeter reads 12 V
